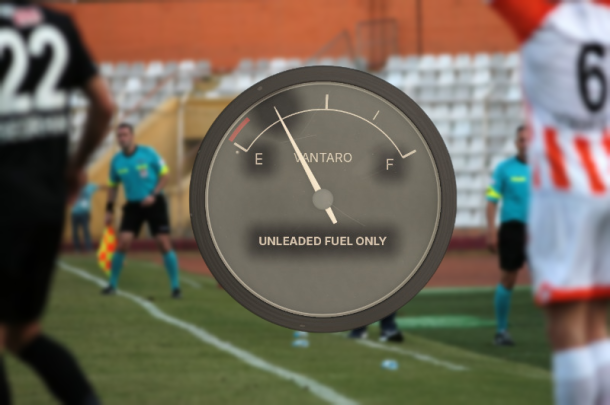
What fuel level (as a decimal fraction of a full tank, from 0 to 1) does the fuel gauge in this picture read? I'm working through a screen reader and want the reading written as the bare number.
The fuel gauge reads 0.25
